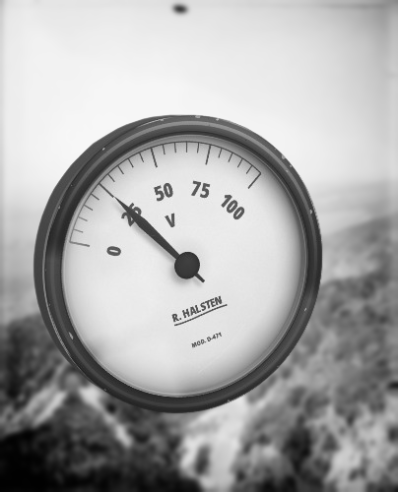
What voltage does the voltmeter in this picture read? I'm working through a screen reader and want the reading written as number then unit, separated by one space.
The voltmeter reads 25 V
